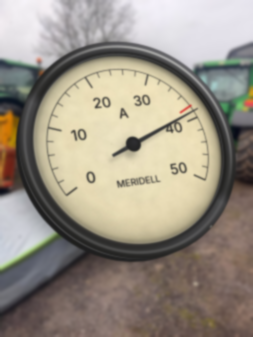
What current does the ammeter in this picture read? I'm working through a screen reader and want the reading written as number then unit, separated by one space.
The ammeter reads 39 A
